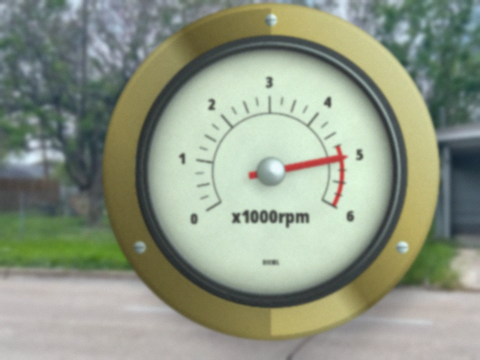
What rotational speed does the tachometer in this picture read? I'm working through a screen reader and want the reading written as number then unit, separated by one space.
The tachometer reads 5000 rpm
